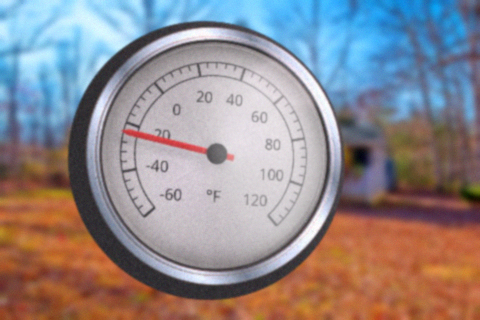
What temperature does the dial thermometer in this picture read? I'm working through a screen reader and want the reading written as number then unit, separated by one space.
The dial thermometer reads -24 °F
